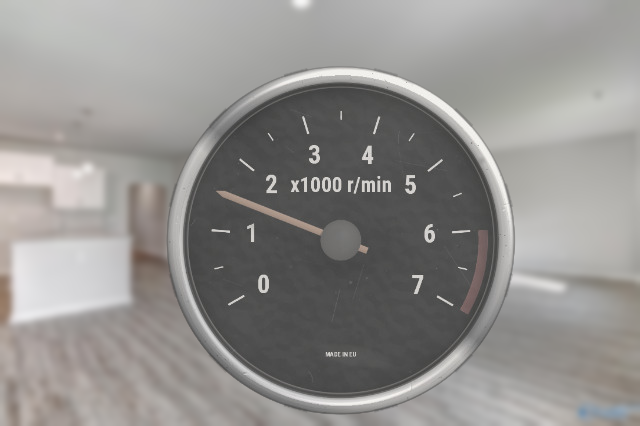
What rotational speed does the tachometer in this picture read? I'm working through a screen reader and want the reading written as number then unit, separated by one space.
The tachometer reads 1500 rpm
